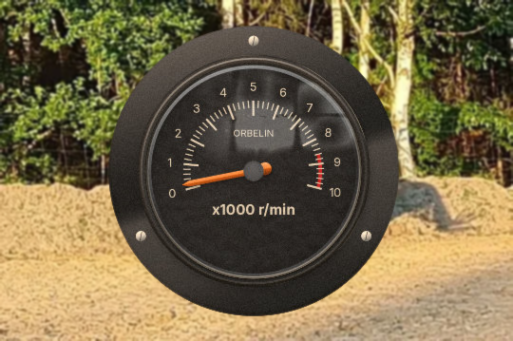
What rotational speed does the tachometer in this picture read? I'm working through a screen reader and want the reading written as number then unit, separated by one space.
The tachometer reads 200 rpm
